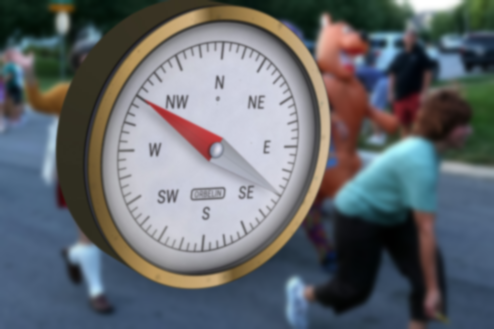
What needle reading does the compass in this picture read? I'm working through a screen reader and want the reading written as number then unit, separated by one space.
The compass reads 300 °
